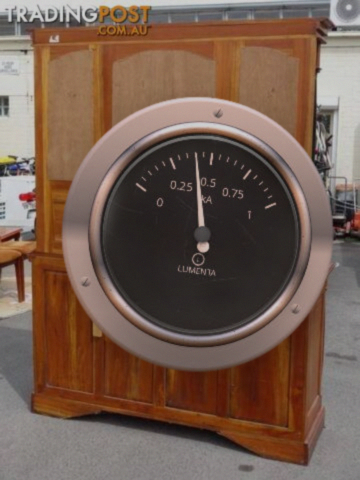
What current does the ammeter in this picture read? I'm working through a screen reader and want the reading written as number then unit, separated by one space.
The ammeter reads 0.4 kA
